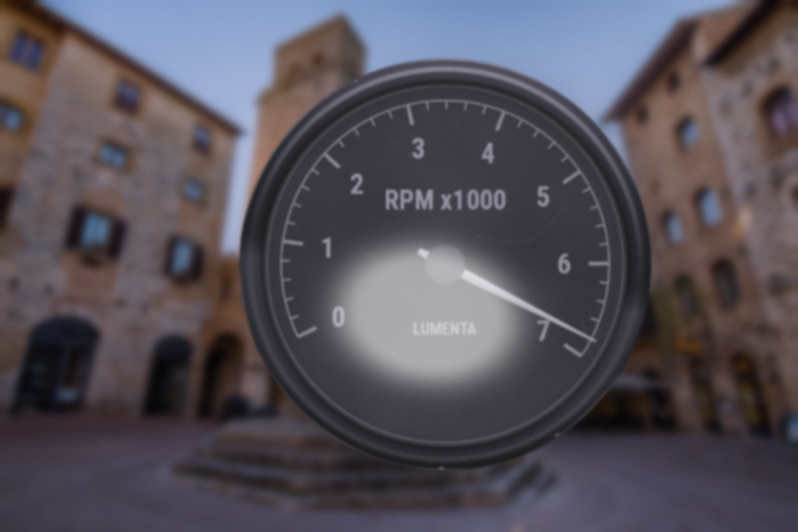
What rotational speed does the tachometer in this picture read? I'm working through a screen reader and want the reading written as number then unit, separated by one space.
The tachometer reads 6800 rpm
